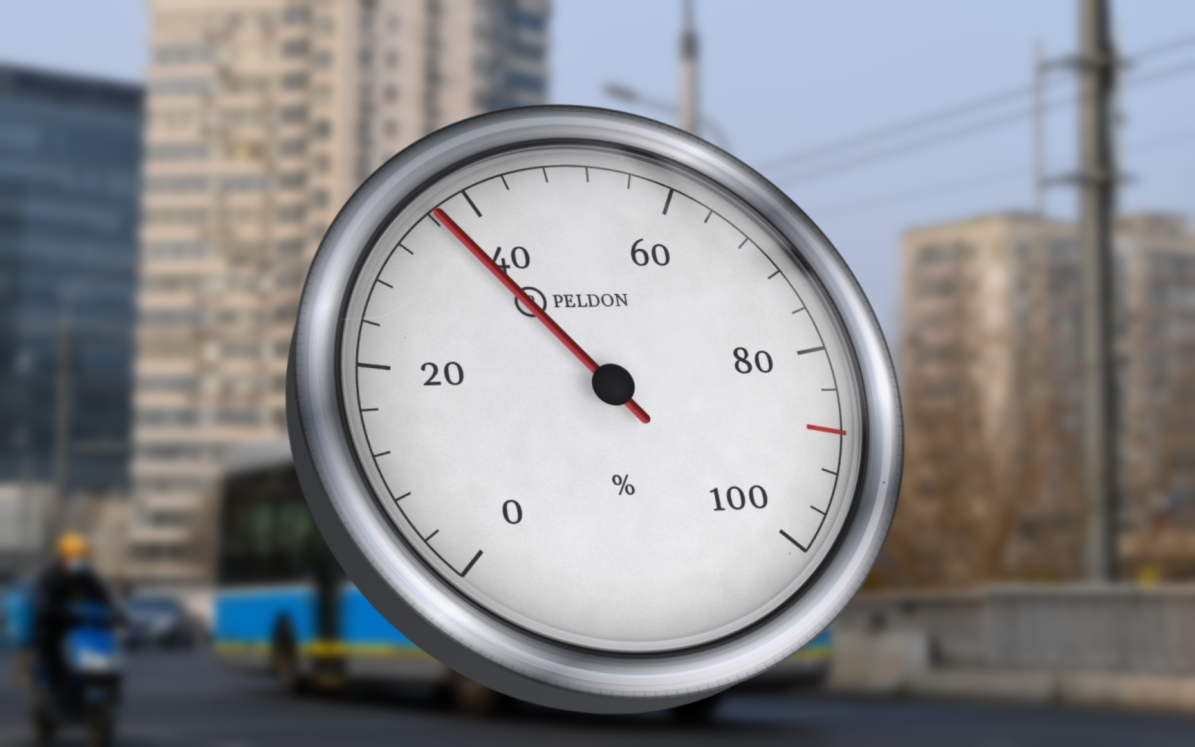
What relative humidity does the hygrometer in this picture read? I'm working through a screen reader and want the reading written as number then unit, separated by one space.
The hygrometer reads 36 %
